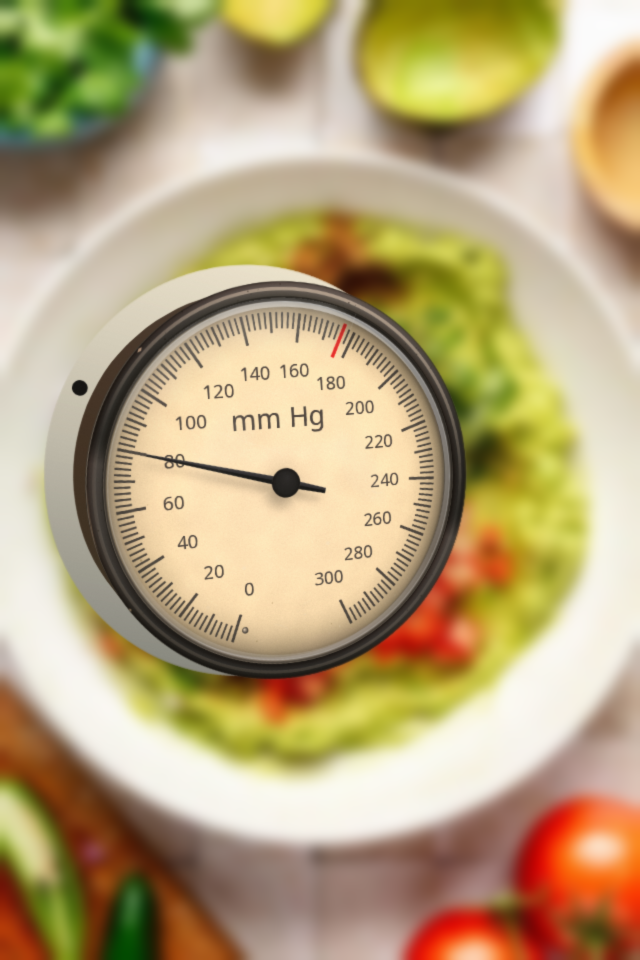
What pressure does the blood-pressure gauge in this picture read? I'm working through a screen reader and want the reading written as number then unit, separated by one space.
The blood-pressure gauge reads 80 mmHg
